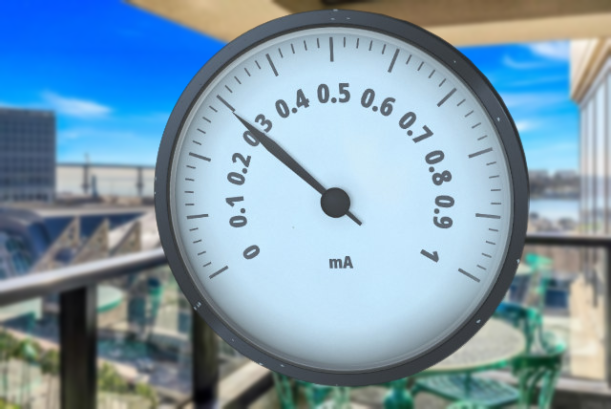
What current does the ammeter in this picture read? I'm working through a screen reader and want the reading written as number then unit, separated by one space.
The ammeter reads 0.3 mA
